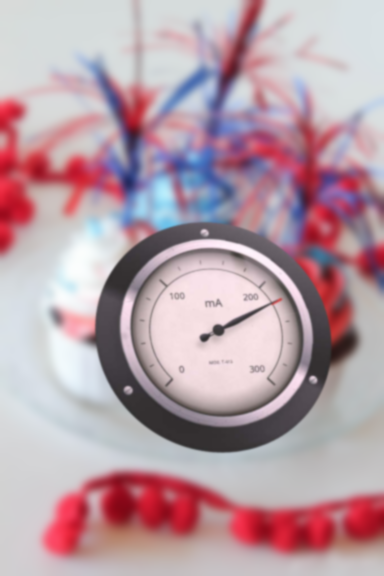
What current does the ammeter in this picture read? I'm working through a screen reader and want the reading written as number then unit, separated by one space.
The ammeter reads 220 mA
